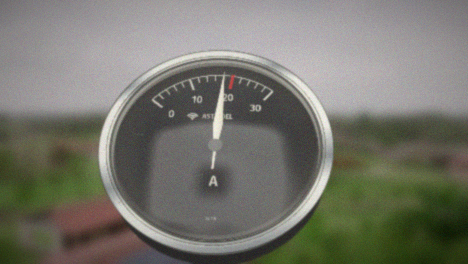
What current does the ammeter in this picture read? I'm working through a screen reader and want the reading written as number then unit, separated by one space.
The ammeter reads 18 A
